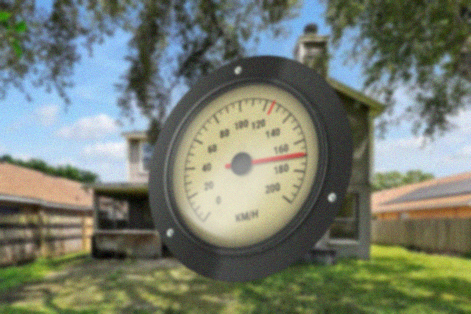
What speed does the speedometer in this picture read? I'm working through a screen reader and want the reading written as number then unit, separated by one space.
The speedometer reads 170 km/h
